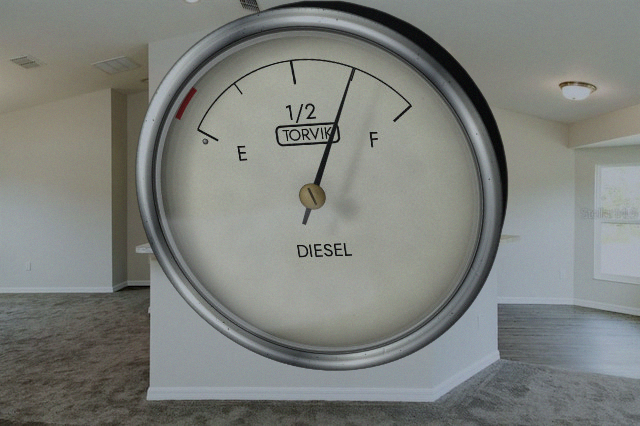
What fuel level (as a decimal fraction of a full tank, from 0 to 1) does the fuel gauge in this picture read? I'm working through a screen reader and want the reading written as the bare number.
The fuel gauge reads 0.75
